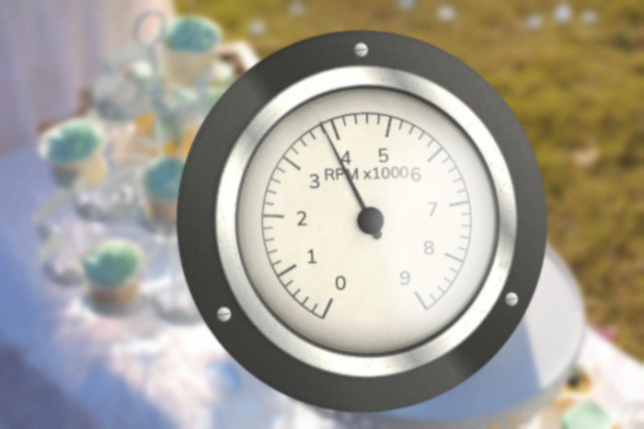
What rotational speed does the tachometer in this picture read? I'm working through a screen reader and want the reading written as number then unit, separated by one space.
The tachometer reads 3800 rpm
